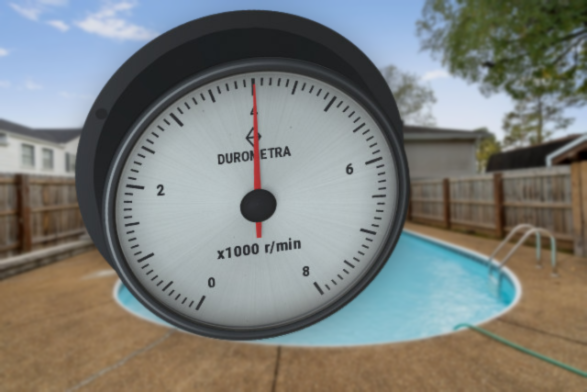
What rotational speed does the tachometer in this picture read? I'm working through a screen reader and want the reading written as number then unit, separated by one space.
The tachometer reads 4000 rpm
